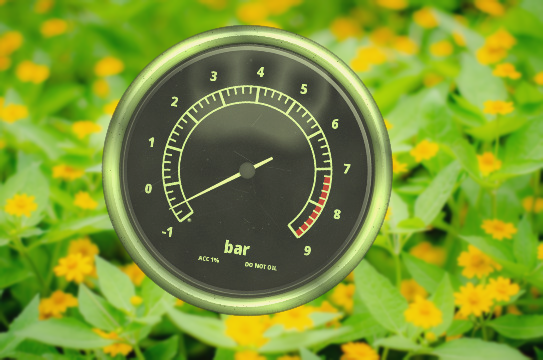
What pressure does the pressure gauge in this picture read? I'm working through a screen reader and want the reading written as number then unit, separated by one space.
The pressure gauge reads -0.6 bar
